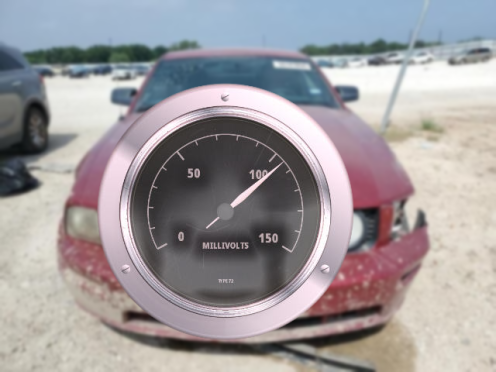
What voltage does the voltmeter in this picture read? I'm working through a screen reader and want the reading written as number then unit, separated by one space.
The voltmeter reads 105 mV
